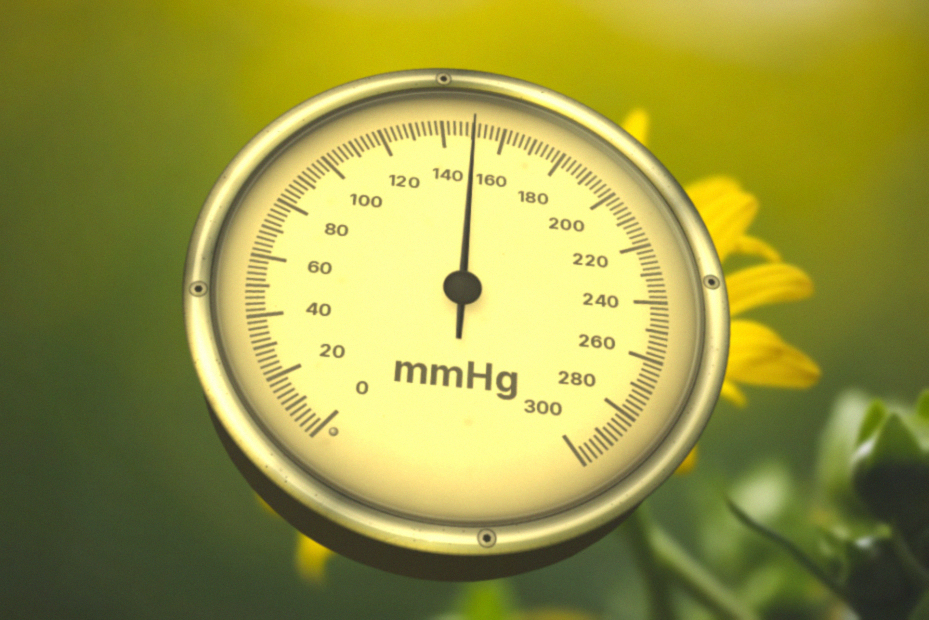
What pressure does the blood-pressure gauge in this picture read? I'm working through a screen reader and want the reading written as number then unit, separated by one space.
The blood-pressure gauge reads 150 mmHg
